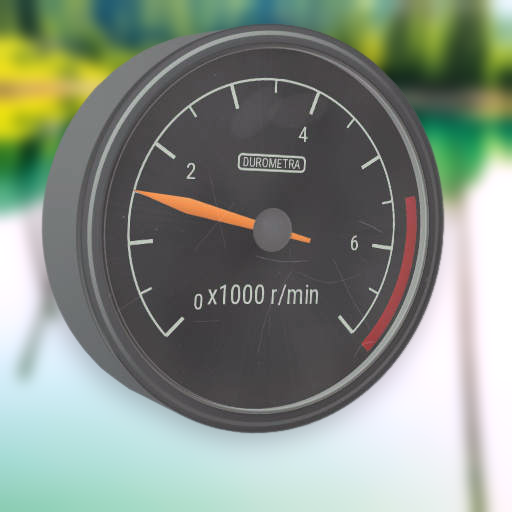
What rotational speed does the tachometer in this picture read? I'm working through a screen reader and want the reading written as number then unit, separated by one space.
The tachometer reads 1500 rpm
